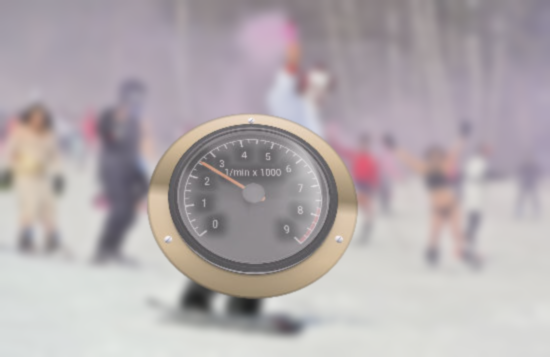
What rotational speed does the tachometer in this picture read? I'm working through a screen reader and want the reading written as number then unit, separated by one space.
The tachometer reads 2500 rpm
